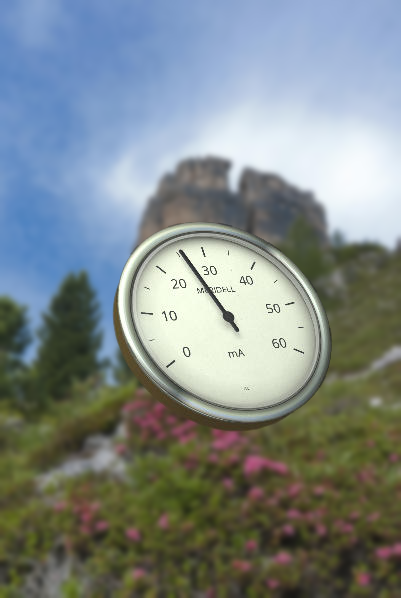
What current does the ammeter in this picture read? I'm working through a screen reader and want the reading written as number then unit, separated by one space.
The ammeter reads 25 mA
